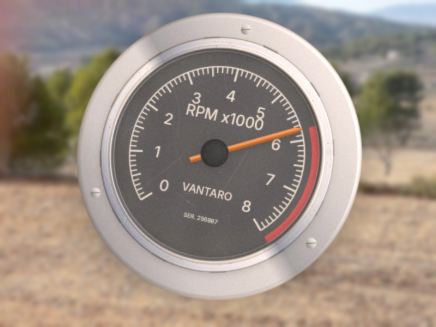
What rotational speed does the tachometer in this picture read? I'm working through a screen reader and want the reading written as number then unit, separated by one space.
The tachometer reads 5800 rpm
